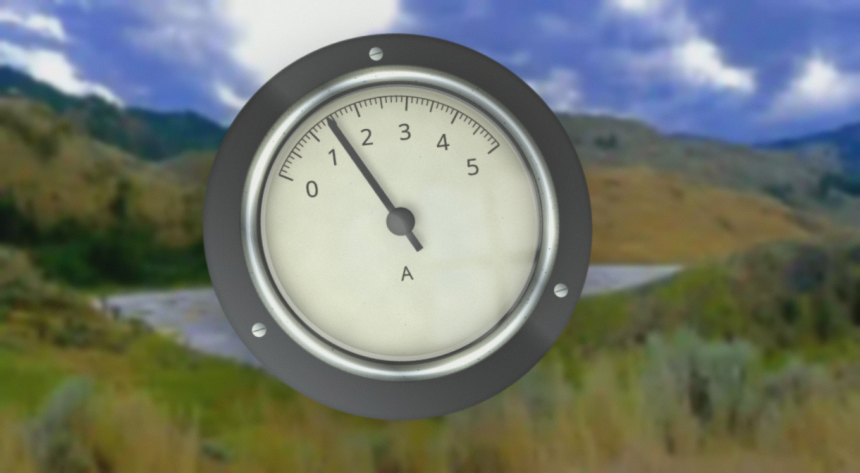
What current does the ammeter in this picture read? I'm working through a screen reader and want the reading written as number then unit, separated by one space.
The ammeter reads 1.4 A
